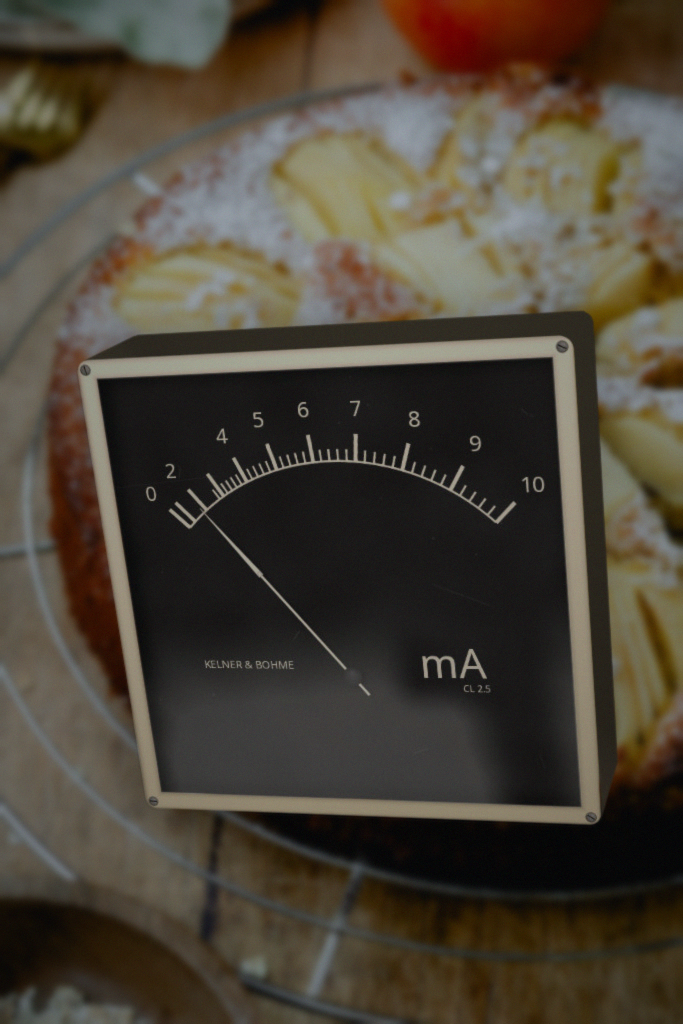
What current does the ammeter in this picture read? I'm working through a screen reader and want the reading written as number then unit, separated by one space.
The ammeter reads 2 mA
